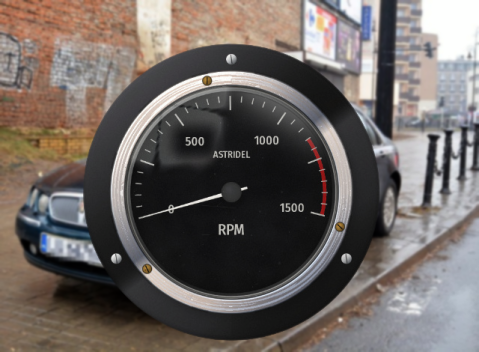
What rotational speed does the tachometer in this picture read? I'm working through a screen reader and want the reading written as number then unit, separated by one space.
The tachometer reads 0 rpm
